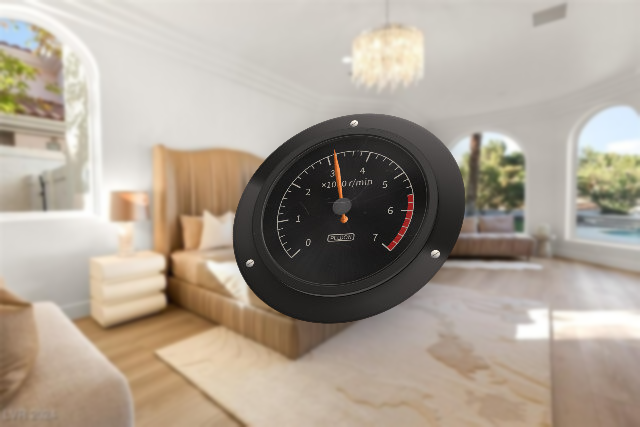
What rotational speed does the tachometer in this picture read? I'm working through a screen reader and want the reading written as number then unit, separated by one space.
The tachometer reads 3200 rpm
